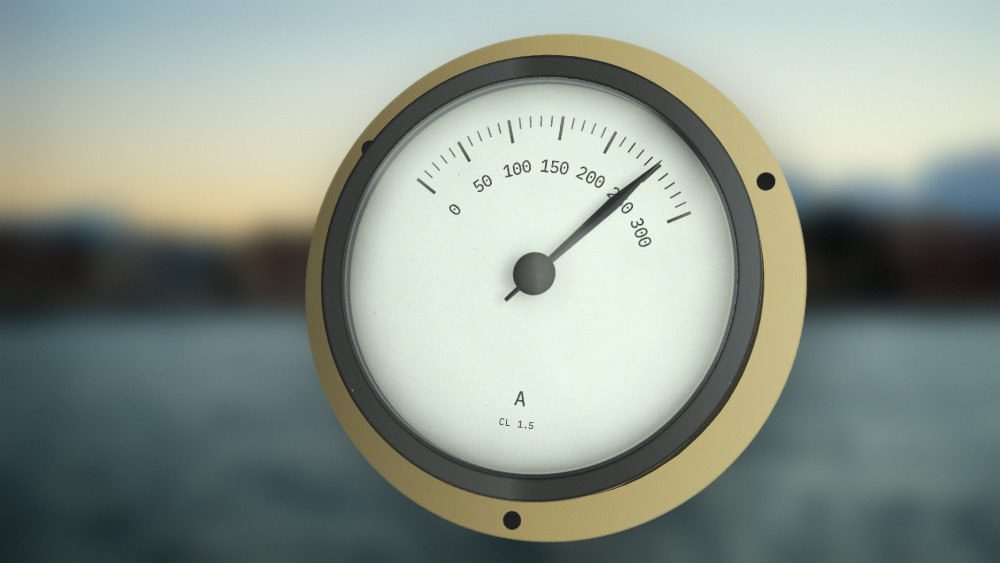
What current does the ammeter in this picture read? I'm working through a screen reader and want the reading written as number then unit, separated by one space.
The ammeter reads 250 A
